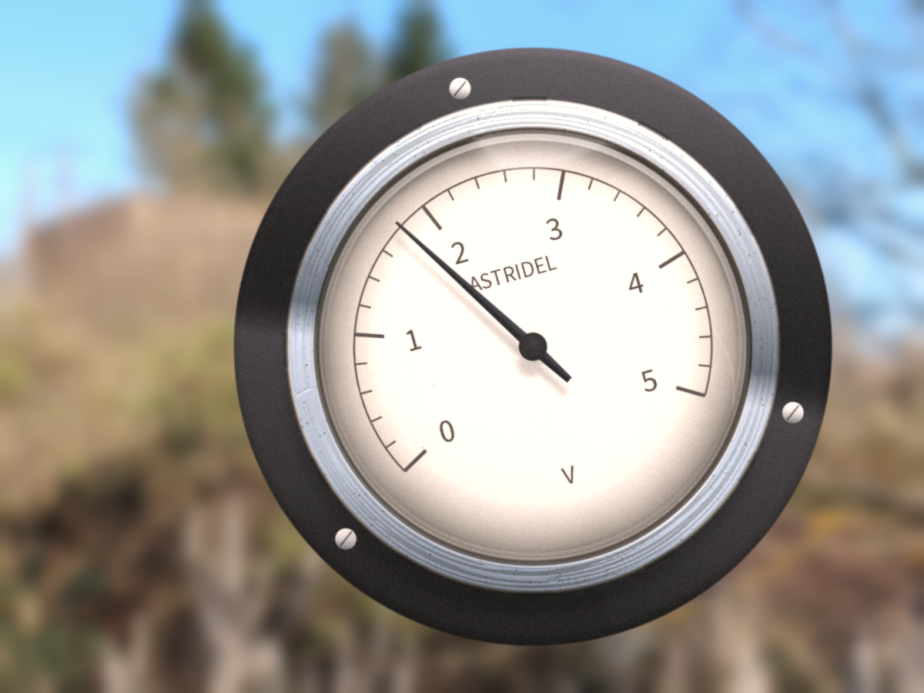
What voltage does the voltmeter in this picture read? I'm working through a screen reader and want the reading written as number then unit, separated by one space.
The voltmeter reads 1.8 V
